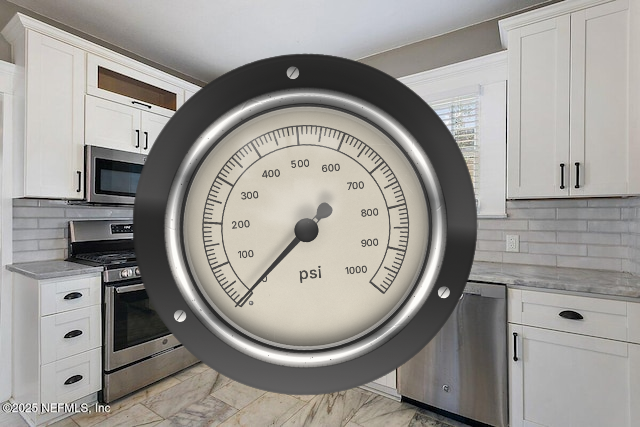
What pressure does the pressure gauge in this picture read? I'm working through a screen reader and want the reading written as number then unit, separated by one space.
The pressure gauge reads 10 psi
